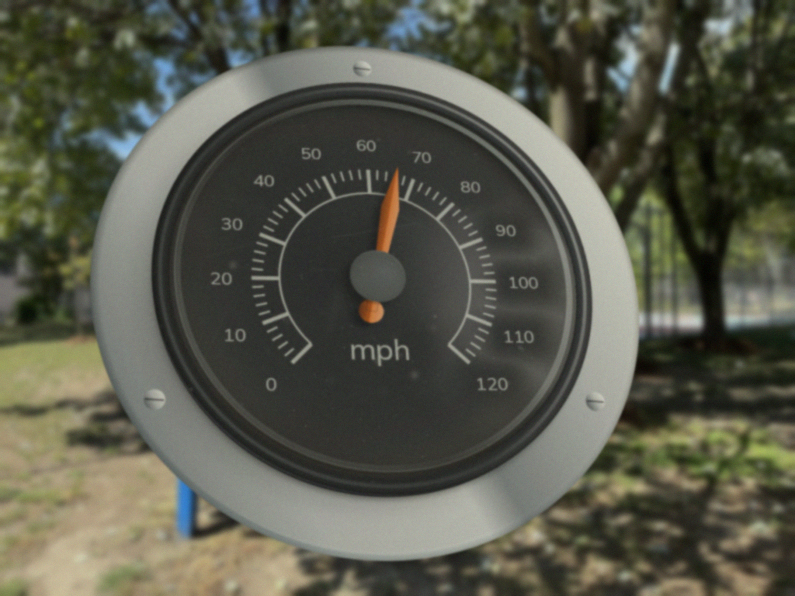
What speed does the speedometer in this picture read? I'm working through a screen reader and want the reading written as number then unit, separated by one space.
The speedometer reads 66 mph
